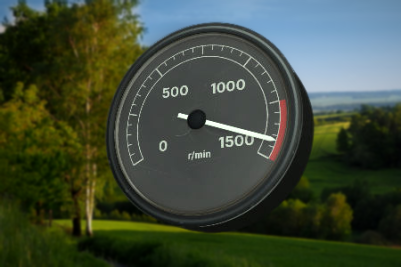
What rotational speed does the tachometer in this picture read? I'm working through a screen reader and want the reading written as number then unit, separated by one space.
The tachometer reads 1425 rpm
